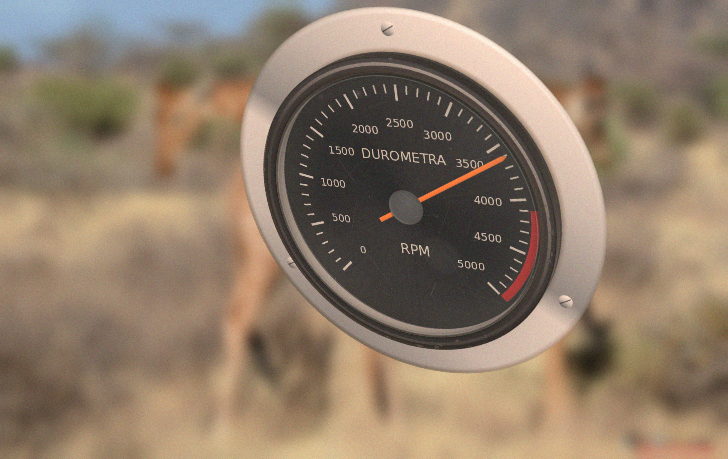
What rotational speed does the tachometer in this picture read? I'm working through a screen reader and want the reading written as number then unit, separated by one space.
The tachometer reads 3600 rpm
